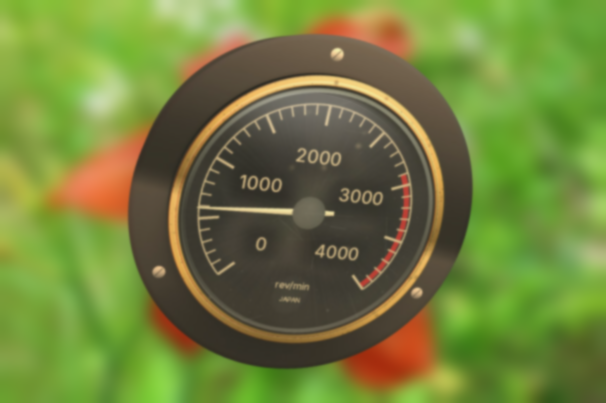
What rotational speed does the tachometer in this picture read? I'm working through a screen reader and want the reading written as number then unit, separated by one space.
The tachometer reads 600 rpm
